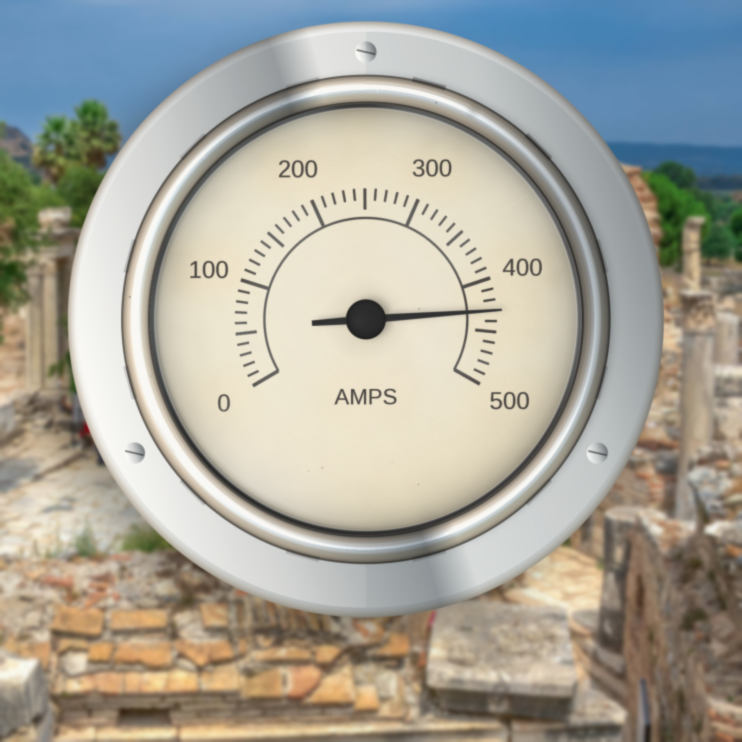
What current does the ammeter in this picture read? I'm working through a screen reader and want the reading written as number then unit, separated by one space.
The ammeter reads 430 A
